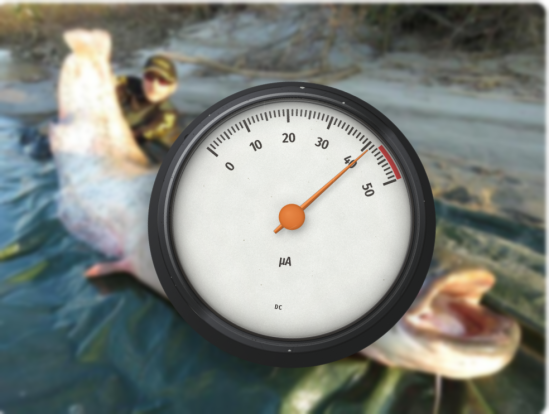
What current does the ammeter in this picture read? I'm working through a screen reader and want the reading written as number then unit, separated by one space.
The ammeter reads 41 µA
